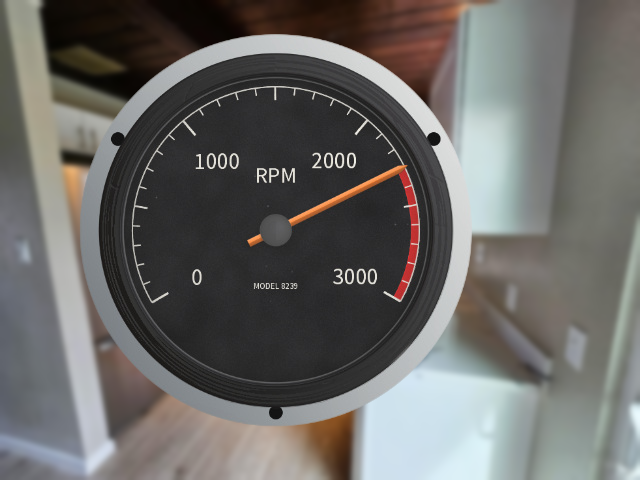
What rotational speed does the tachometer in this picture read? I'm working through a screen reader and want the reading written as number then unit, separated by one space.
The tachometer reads 2300 rpm
